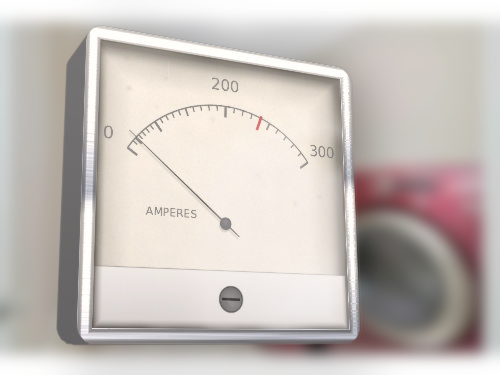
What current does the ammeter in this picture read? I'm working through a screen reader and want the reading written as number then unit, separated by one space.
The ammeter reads 50 A
